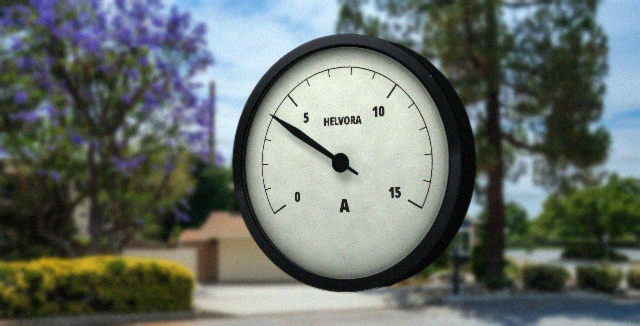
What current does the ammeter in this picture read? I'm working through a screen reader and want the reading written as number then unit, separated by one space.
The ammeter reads 4 A
